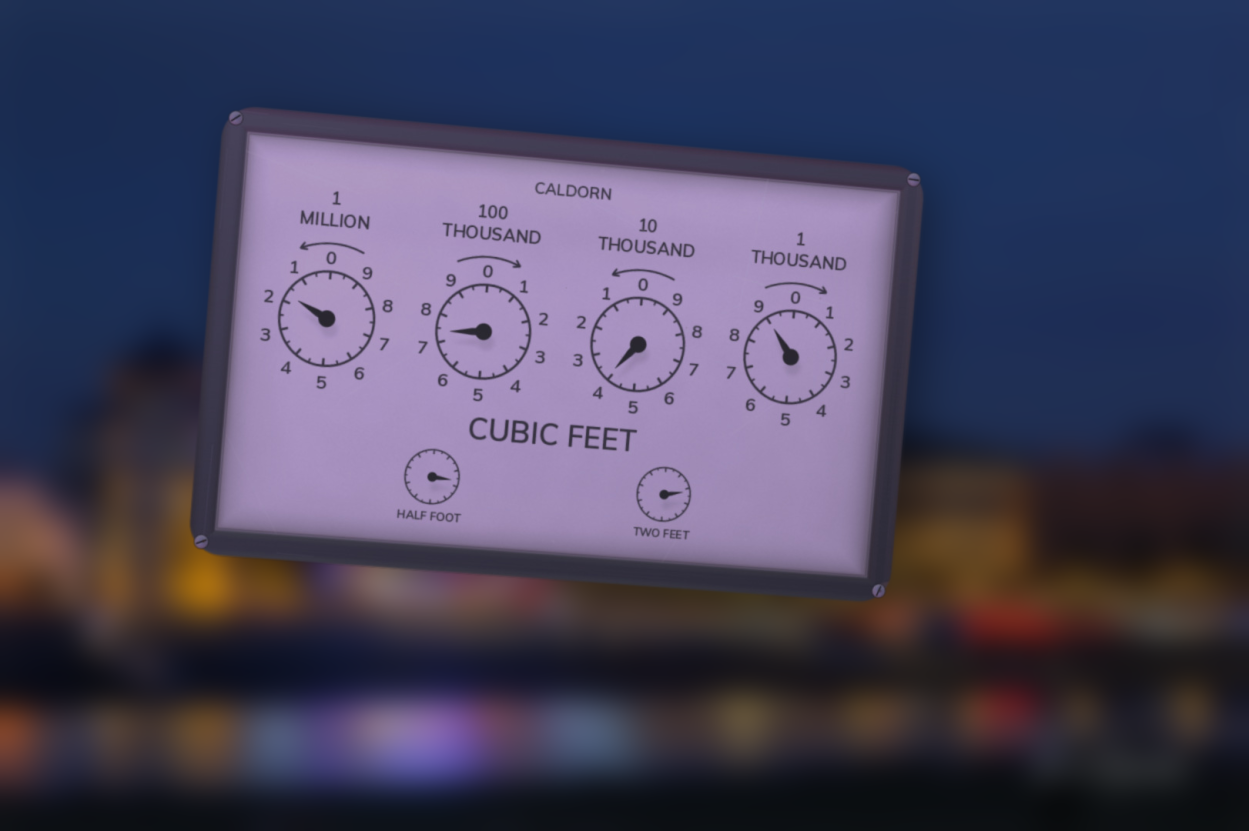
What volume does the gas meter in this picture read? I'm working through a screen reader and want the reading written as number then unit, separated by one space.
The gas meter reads 173900 ft³
